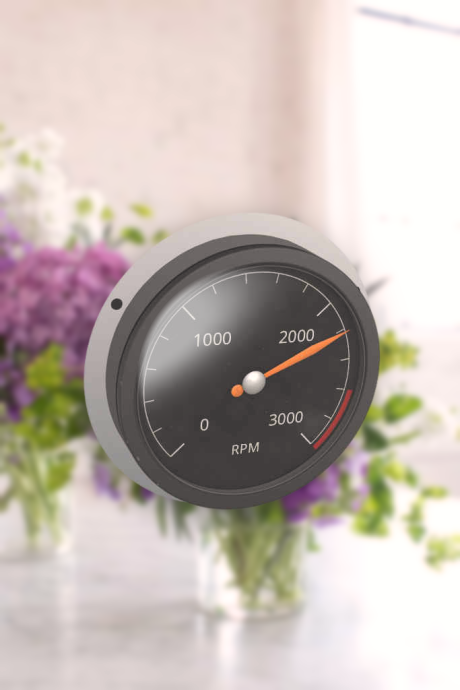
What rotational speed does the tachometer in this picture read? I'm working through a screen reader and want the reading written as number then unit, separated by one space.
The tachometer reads 2200 rpm
